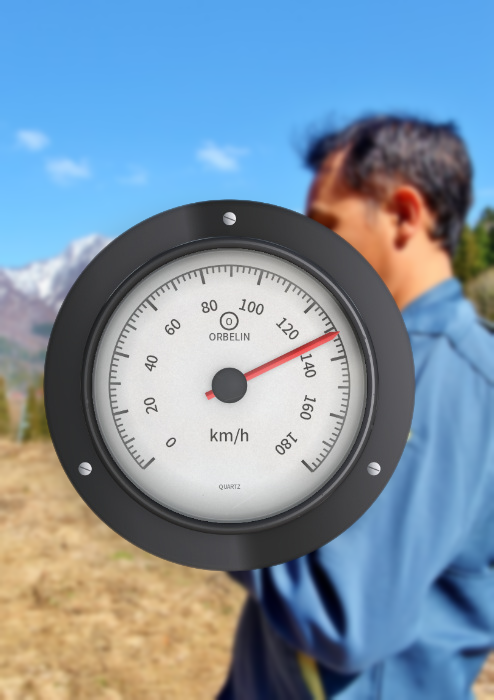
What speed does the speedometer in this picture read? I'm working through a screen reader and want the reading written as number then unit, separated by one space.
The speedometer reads 132 km/h
